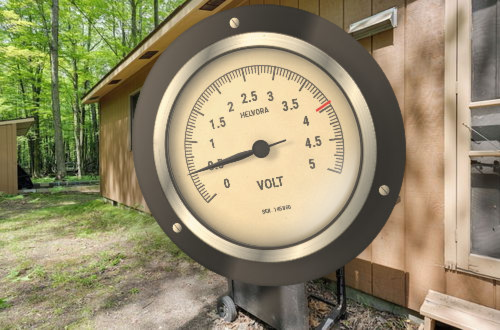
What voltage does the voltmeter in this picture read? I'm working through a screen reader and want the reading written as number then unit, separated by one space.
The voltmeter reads 0.5 V
